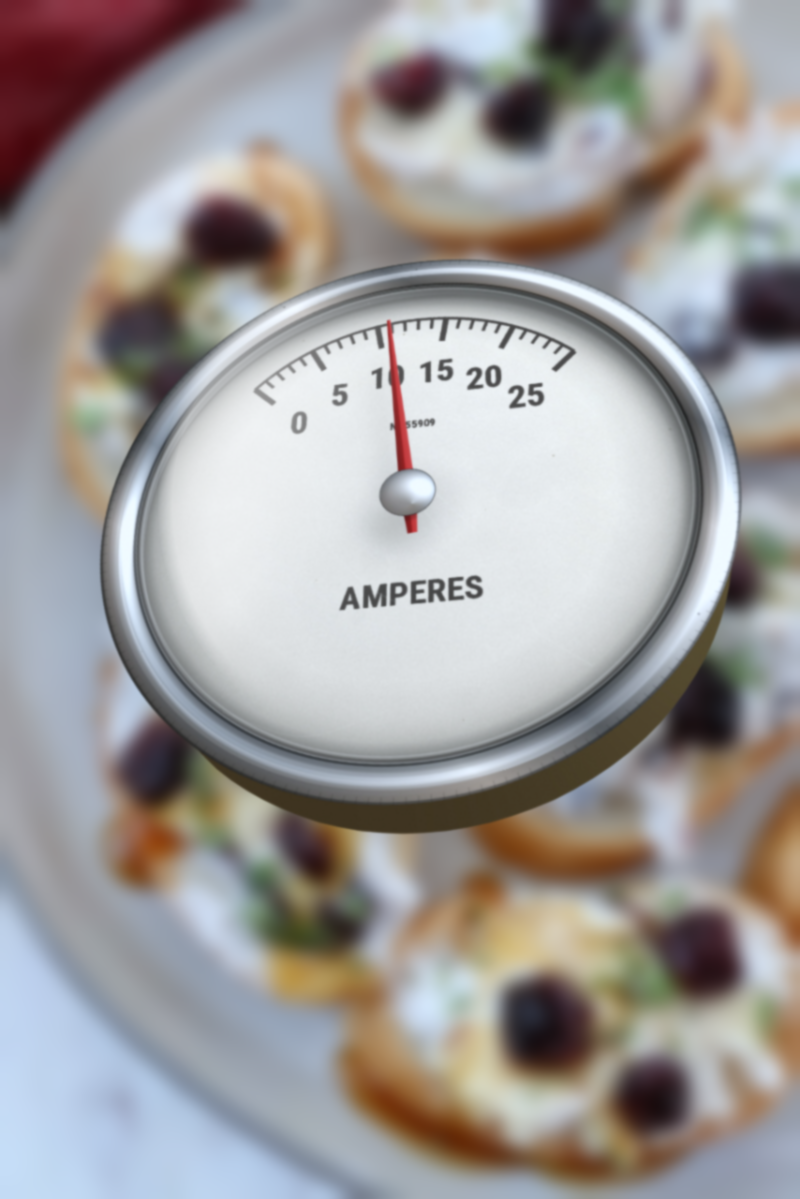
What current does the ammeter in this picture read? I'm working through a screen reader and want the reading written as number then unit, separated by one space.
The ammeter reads 11 A
